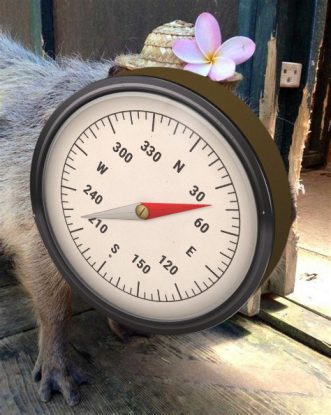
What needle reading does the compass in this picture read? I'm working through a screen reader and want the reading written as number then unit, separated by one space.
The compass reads 40 °
